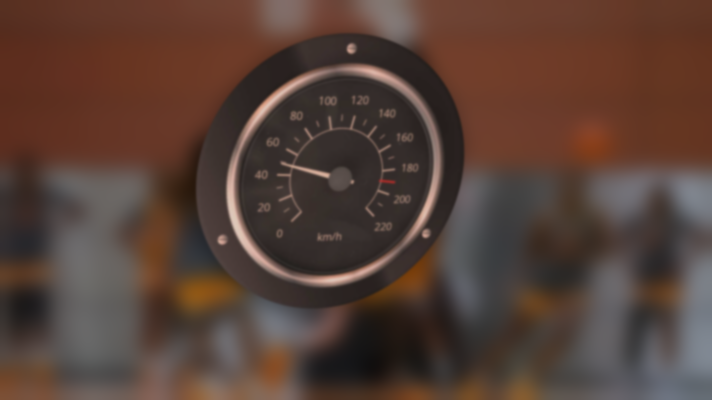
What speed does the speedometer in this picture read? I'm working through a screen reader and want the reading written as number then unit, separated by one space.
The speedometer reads 50 km/h
